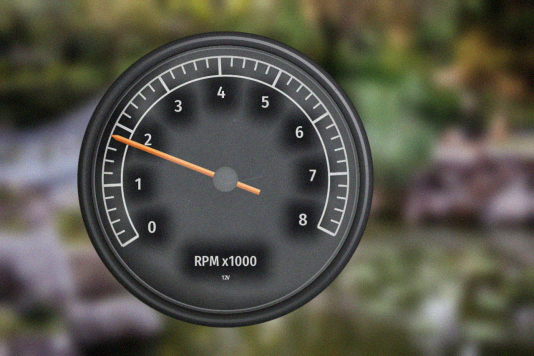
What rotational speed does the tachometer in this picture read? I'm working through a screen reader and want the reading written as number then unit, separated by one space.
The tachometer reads 1800 rpm
